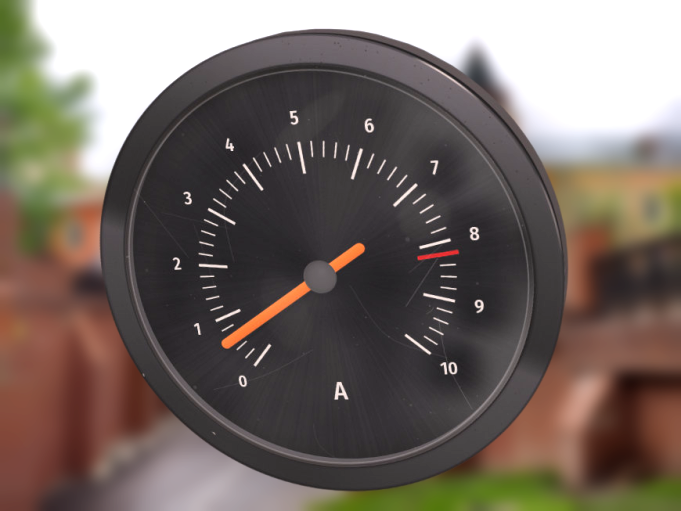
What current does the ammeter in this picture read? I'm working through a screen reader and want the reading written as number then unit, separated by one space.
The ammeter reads 0.6 A
